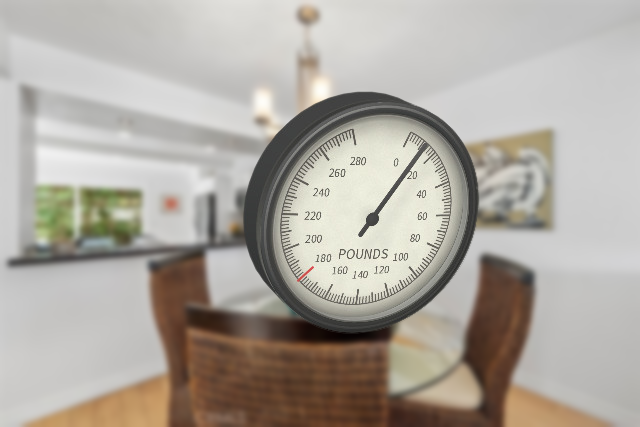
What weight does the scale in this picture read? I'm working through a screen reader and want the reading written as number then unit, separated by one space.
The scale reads 10 lb
